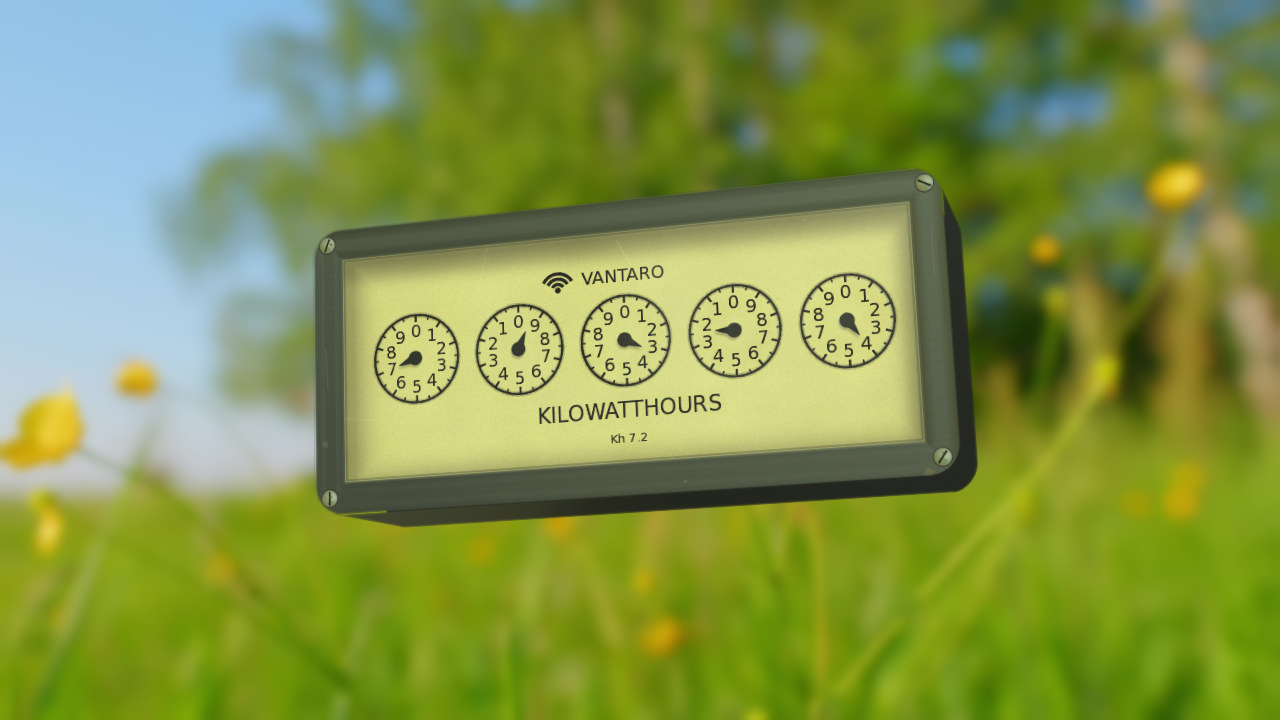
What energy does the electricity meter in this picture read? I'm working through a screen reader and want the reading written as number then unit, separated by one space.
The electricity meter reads 69324 kWh
